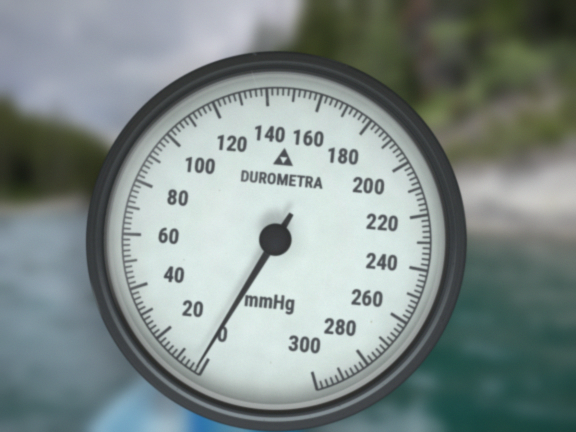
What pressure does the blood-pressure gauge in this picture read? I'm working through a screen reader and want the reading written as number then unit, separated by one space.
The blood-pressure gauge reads 2 mmHg
